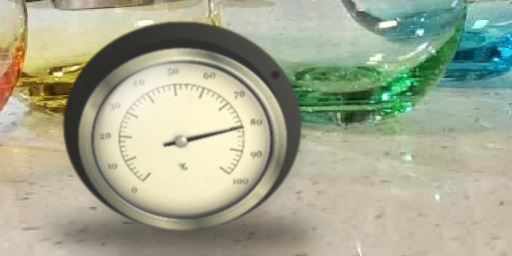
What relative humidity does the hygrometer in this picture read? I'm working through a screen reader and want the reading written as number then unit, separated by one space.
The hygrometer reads 80 %
